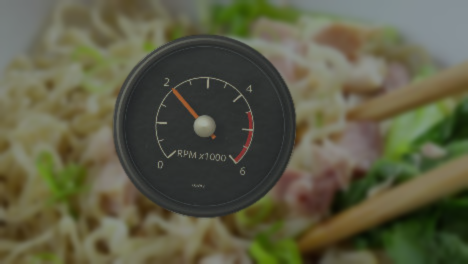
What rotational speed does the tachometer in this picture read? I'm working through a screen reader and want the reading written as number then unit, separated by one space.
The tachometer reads 2000 rpm
